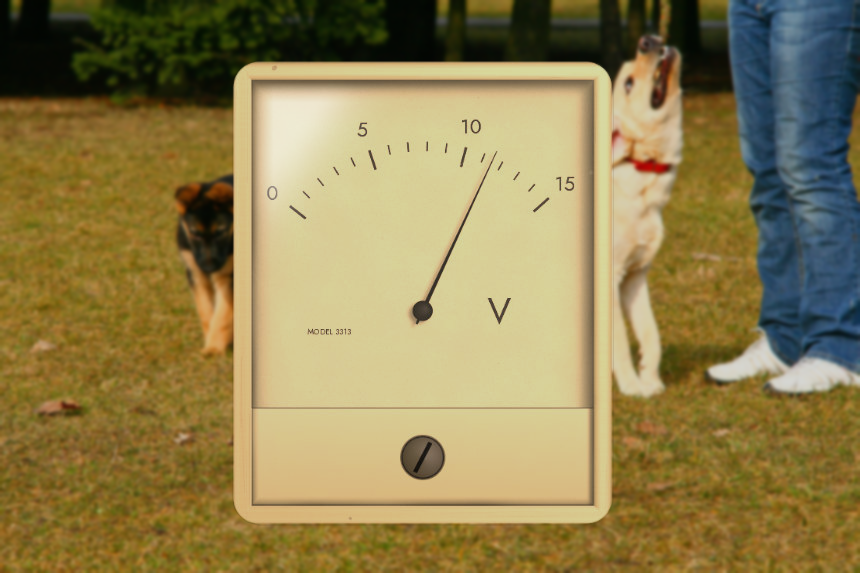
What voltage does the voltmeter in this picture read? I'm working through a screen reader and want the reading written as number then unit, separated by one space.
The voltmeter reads 11.5 V
